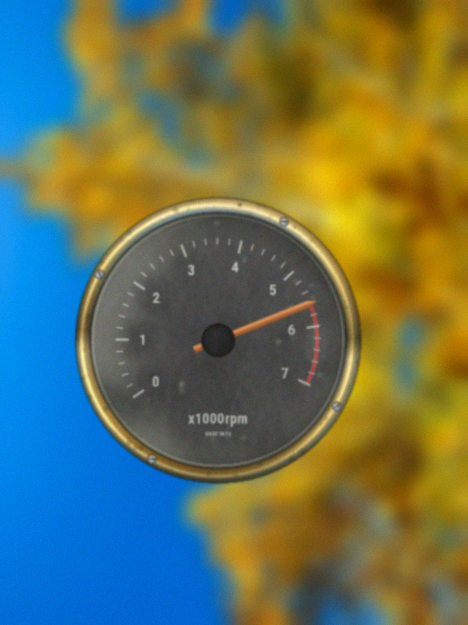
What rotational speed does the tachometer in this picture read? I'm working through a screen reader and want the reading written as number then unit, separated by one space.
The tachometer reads 5600 rpm
